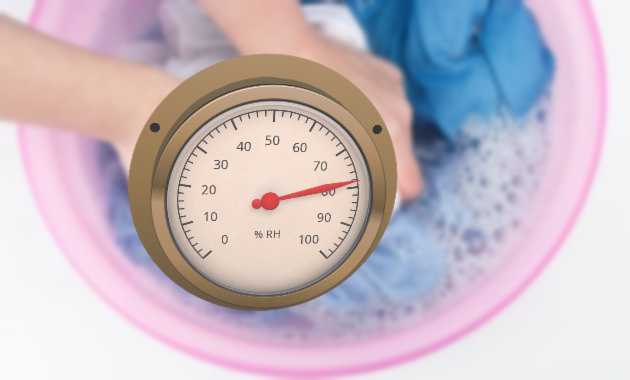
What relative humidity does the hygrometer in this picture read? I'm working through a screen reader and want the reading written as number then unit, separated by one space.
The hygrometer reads 78 %
